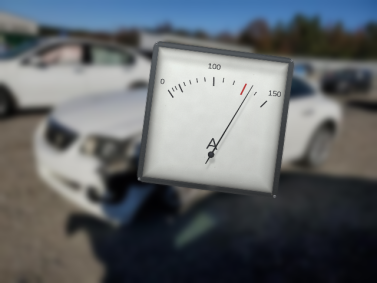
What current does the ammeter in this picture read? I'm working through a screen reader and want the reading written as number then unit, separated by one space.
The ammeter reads 135 A
